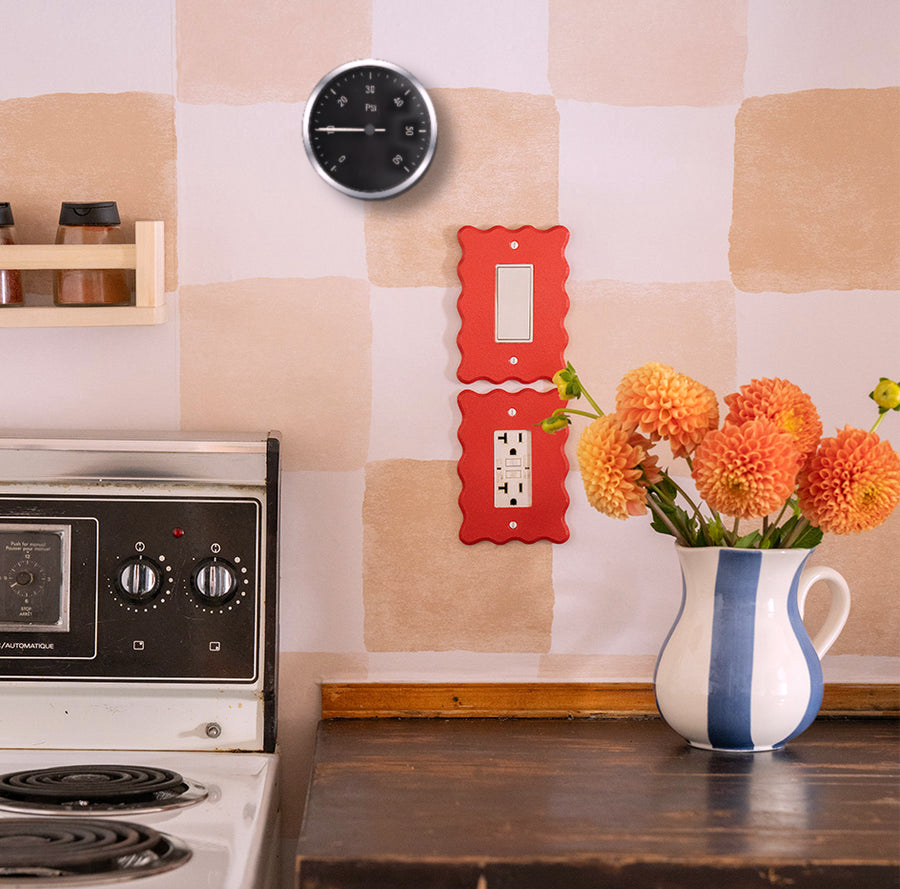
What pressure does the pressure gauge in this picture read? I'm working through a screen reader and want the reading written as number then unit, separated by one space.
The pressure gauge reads 10 psi
